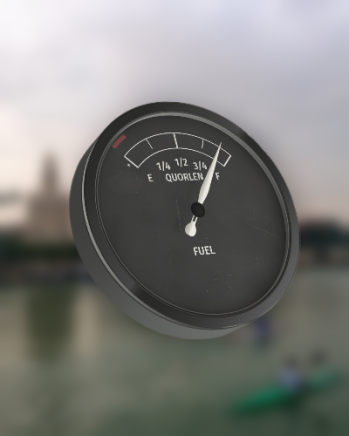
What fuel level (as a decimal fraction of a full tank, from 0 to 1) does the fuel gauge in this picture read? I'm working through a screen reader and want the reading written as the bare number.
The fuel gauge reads 0.875
